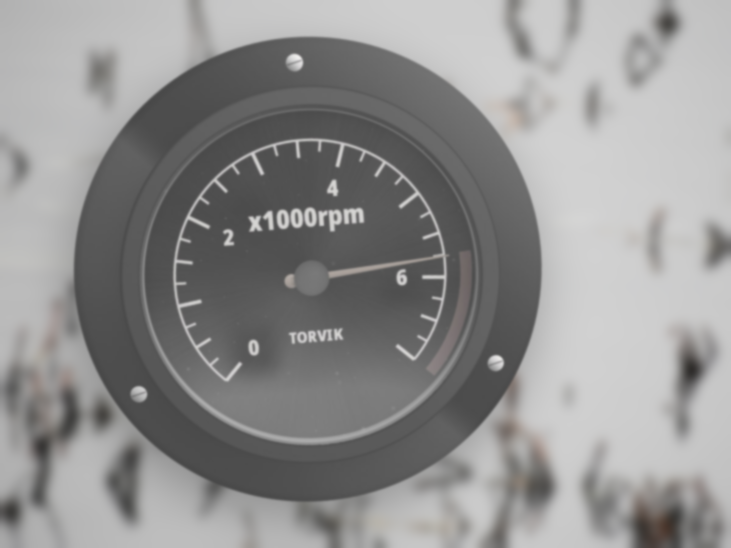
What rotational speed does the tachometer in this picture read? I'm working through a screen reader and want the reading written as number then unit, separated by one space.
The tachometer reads 5750 rpm
